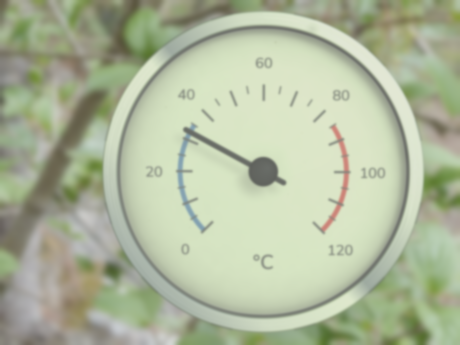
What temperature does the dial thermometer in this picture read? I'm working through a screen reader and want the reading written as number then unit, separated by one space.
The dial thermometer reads 32.5 °C
